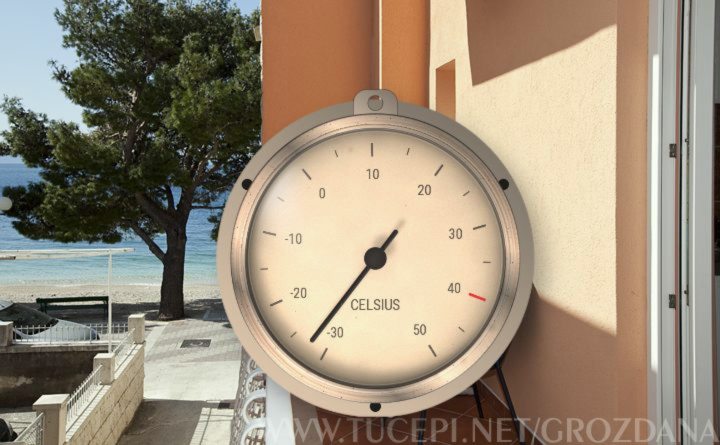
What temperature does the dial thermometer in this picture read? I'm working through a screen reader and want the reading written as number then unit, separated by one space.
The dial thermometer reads -27.5 °C
